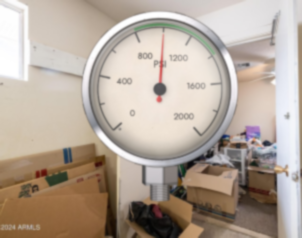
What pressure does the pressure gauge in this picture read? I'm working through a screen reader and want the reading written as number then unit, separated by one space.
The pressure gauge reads 1000 psi
